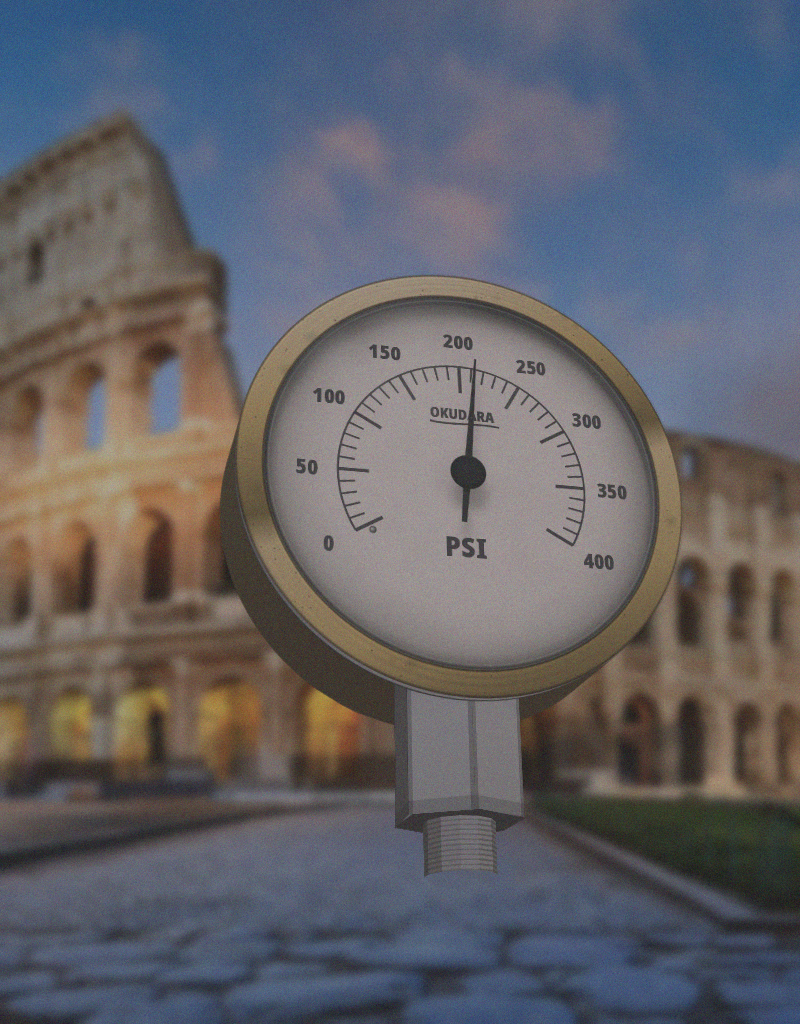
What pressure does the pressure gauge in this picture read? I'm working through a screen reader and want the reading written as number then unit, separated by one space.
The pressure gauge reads 210 psi
